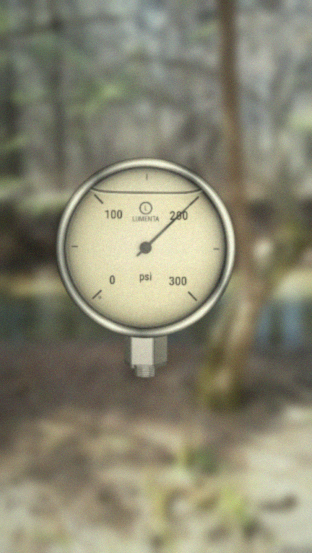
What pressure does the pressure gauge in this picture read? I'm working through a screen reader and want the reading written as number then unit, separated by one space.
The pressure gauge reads 200 psi
